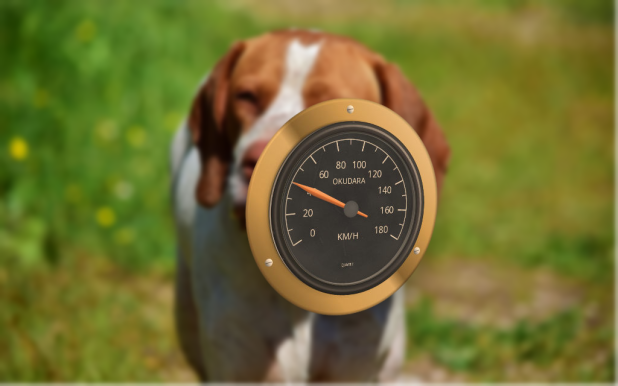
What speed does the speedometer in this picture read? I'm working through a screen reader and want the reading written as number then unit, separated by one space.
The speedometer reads 40 km/h
